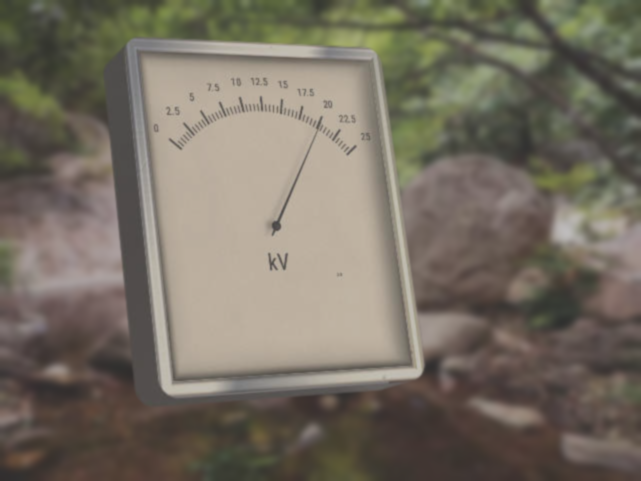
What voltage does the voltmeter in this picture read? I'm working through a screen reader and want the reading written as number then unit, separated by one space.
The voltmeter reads 20 kV
